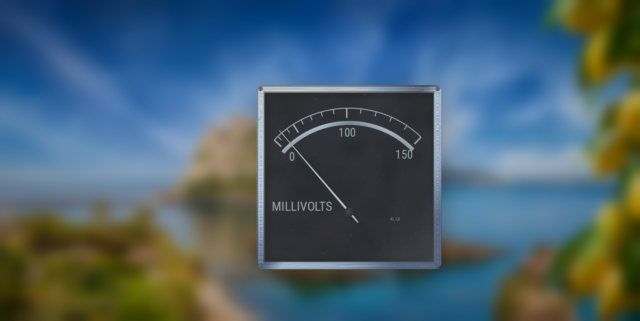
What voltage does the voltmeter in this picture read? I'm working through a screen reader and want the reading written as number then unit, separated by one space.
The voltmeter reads 30 mV
